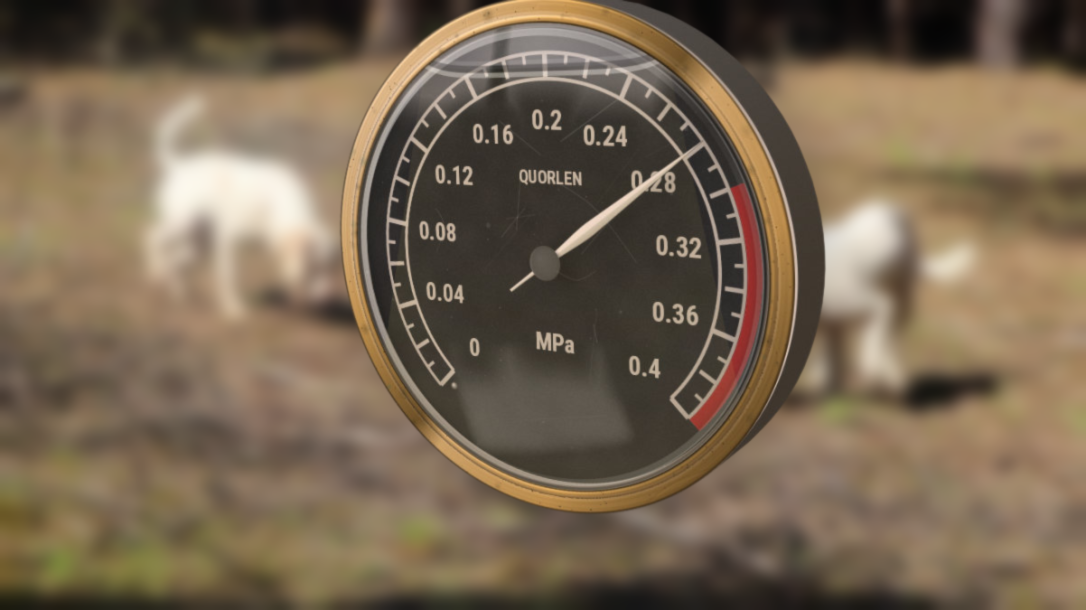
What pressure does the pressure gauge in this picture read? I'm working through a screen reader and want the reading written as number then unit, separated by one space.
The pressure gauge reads 0.28 MPa
